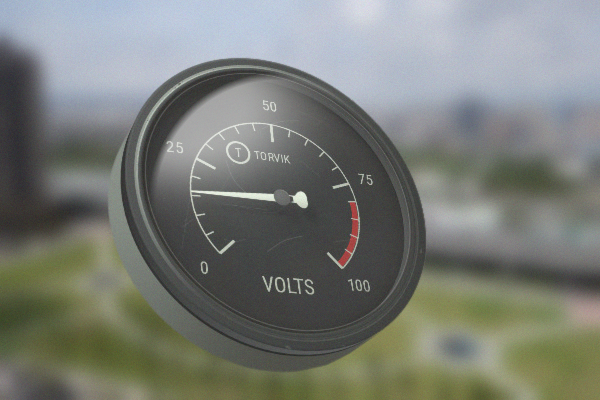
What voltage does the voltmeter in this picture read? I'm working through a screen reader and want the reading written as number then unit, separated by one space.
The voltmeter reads 15 V
